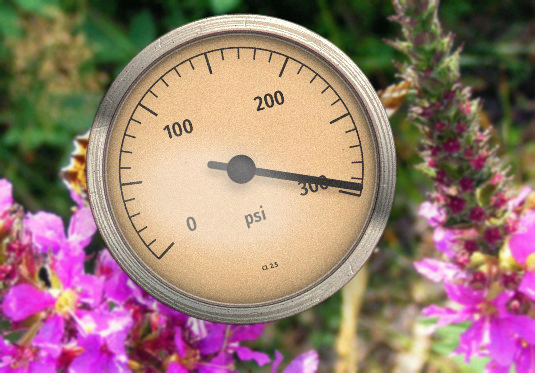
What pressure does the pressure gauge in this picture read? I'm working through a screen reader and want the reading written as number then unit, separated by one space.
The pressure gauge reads 295 psi
